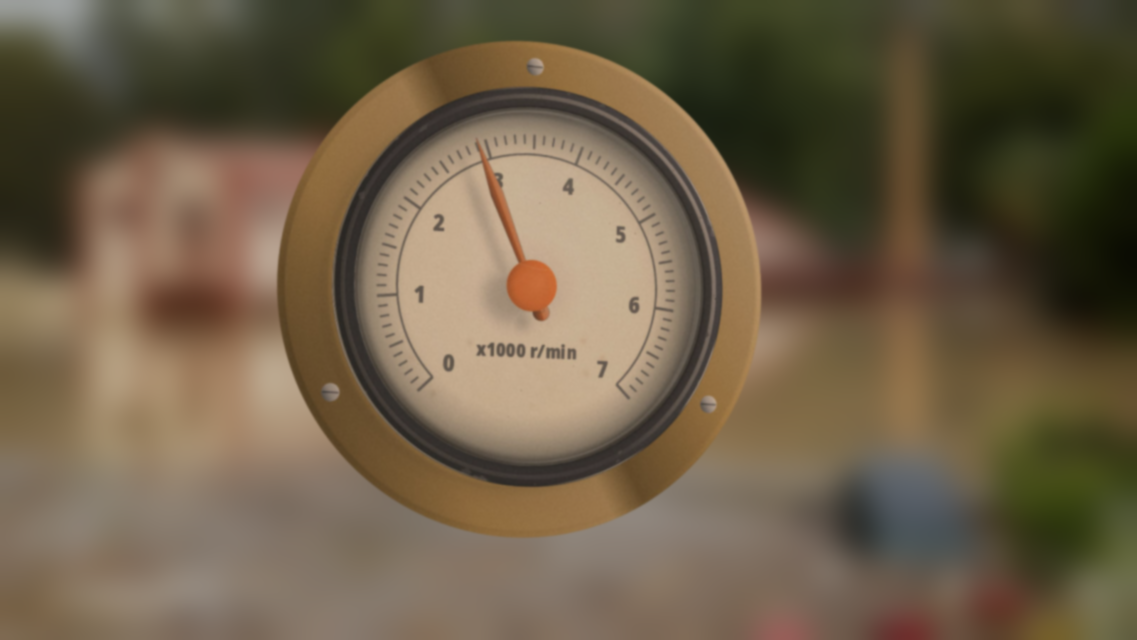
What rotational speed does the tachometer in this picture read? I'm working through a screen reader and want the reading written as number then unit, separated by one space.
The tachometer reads 2900 rpm
